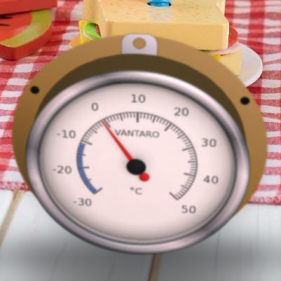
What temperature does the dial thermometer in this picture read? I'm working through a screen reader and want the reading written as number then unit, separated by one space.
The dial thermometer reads 0 °C
